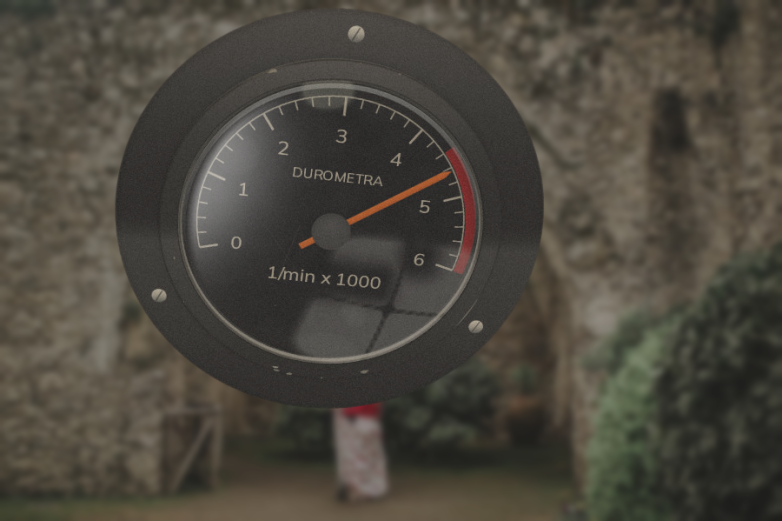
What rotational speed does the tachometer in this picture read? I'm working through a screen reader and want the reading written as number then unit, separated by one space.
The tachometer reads 4600 rpm
